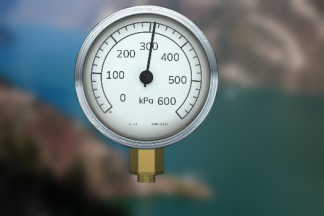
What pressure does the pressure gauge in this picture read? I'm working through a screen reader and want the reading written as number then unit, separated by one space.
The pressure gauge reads 310 kPa
